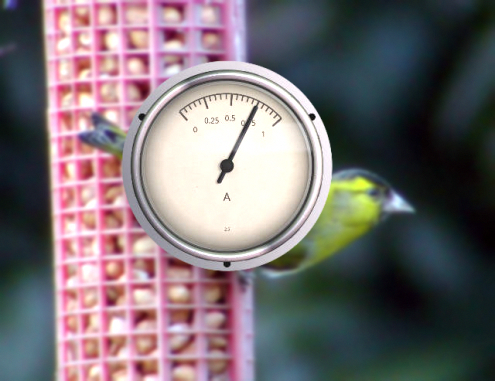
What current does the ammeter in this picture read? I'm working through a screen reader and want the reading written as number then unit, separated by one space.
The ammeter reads 0.75 A
